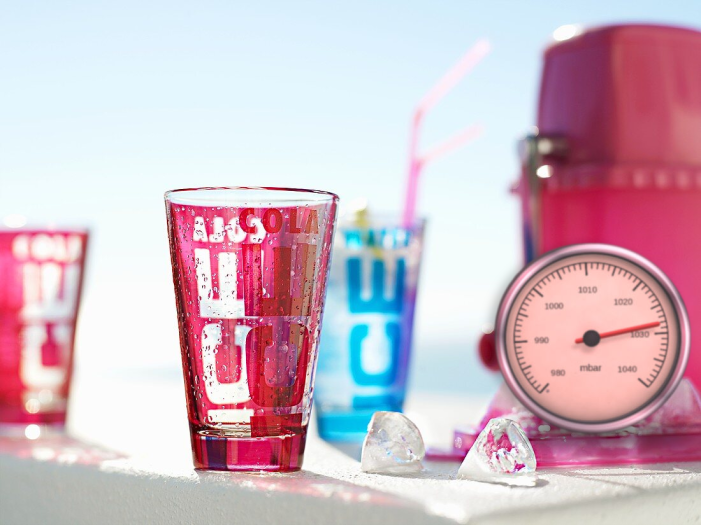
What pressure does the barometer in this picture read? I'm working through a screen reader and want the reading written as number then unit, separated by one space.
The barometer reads 1028 mbar
